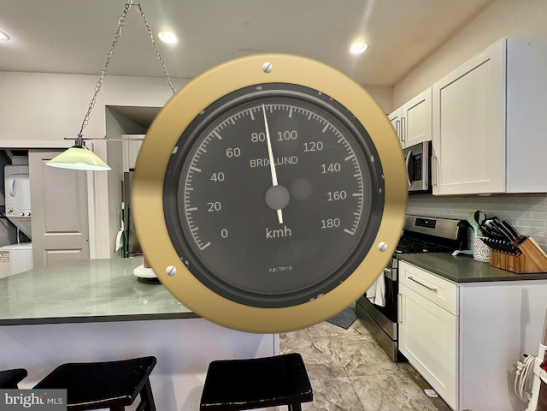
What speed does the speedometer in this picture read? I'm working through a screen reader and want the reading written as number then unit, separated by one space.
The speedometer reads 86 km/h
